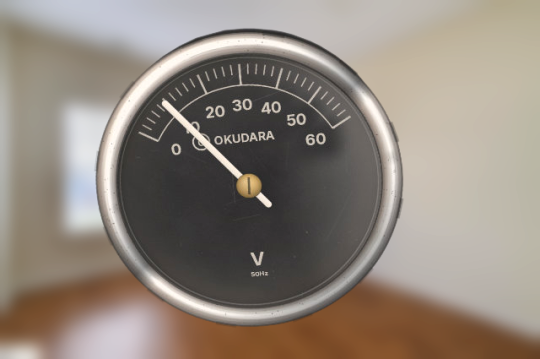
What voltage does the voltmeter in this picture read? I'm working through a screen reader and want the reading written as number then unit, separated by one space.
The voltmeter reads 10 V
